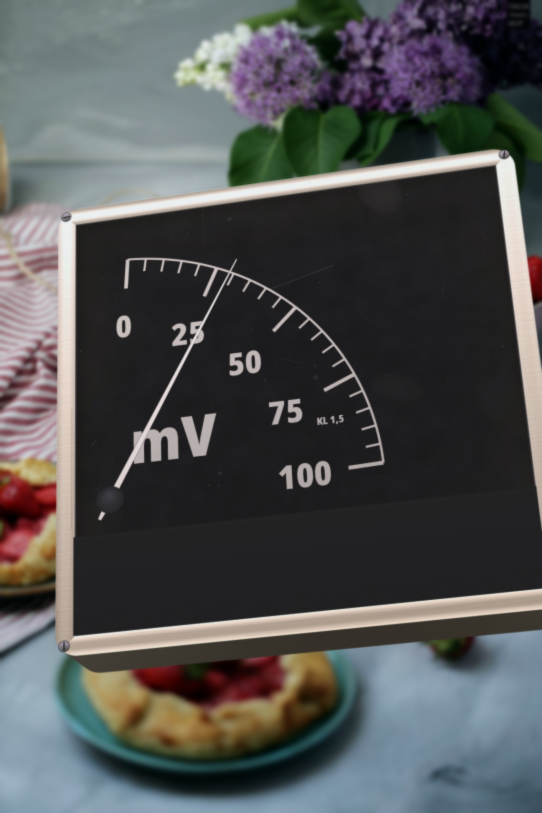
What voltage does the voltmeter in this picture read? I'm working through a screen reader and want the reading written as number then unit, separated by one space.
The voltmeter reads 30 mV
